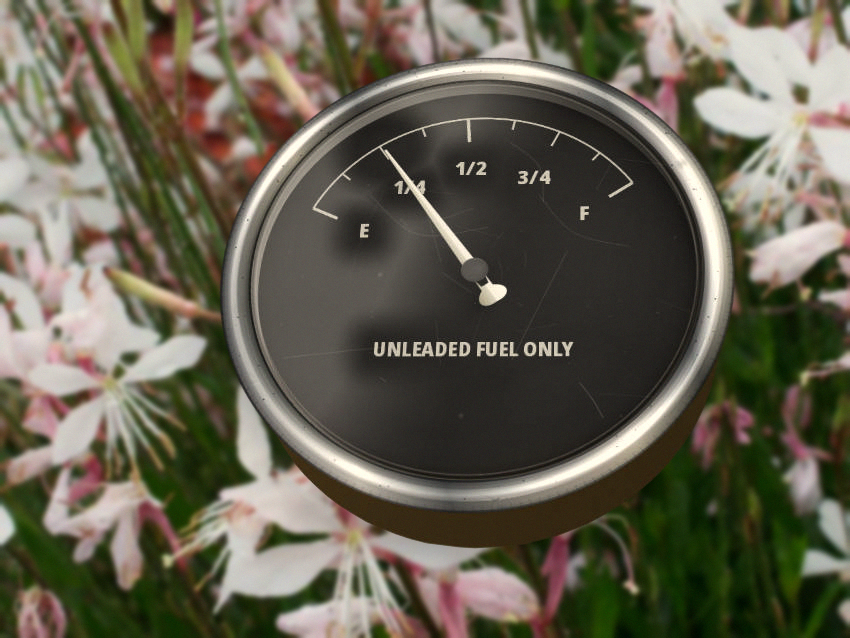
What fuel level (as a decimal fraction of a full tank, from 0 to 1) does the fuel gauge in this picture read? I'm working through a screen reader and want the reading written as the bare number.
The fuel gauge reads 0.25
